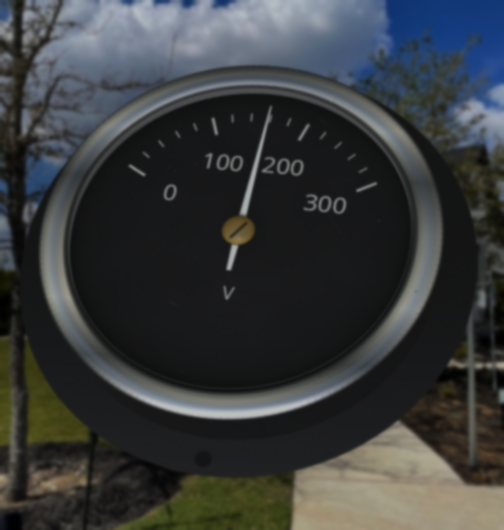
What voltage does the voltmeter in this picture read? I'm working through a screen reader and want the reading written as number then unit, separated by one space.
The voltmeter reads 160 V
